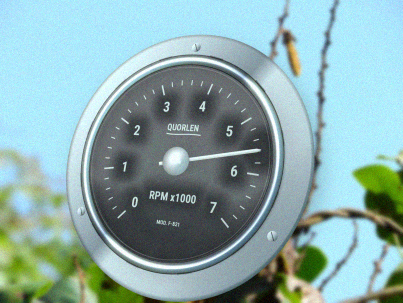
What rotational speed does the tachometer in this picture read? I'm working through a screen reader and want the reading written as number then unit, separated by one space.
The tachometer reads 5600 rpm
